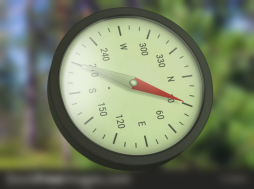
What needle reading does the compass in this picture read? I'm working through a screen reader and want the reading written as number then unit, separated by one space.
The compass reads 30 °
